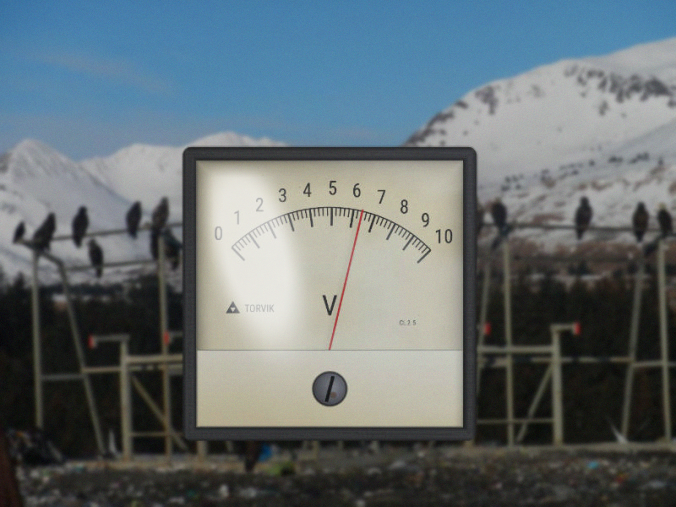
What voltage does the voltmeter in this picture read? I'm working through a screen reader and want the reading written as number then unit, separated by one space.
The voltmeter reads 6.4 V
